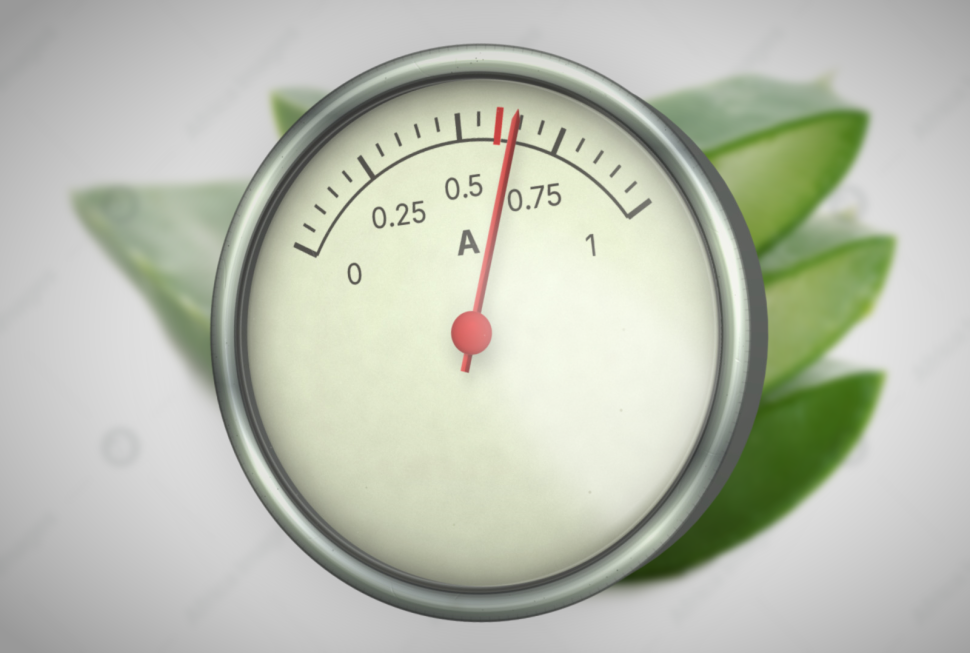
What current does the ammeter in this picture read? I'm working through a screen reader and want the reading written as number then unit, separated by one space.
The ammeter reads 0.65 A
